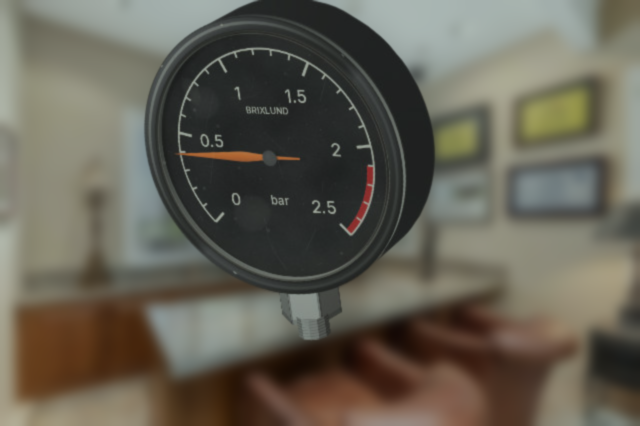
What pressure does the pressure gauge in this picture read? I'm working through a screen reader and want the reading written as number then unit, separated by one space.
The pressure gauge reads 0.4 bar
